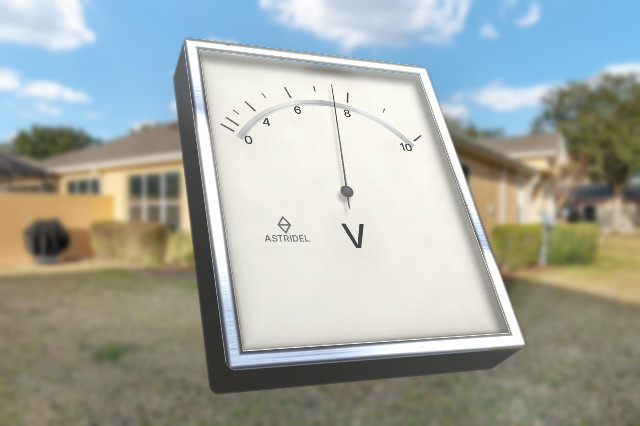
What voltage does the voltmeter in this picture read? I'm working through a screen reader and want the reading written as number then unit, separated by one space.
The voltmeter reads 7.5 V
